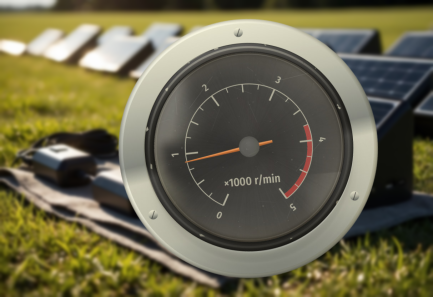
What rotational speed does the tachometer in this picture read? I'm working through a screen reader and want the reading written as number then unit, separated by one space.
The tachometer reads 875 rpm
